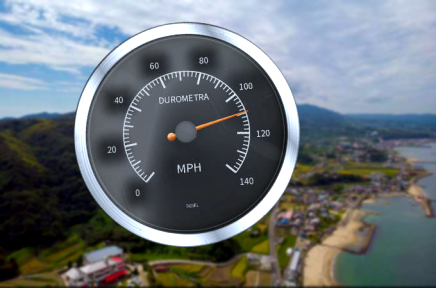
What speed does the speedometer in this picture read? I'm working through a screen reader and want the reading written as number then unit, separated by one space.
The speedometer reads 110 mph
